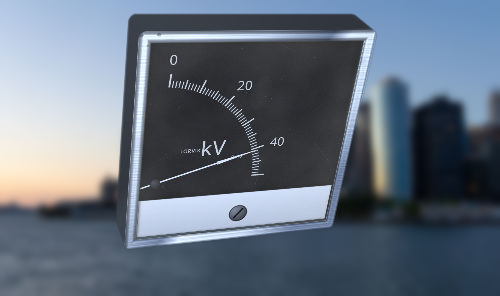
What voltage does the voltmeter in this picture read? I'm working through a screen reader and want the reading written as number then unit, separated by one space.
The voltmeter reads 40 kV
